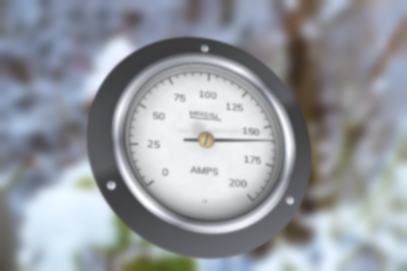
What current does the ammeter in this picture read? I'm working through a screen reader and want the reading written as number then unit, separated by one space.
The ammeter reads 160 A
